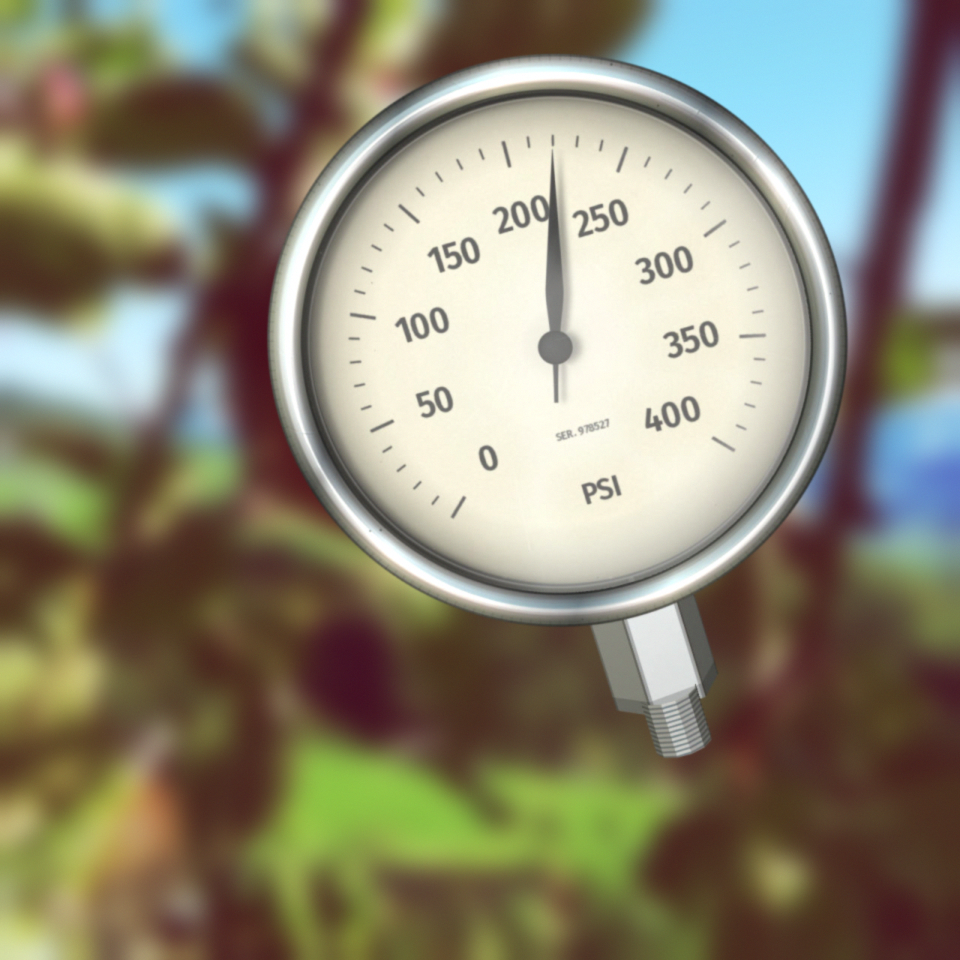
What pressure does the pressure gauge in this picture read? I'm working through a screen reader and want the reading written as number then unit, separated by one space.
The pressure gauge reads 220 psi
